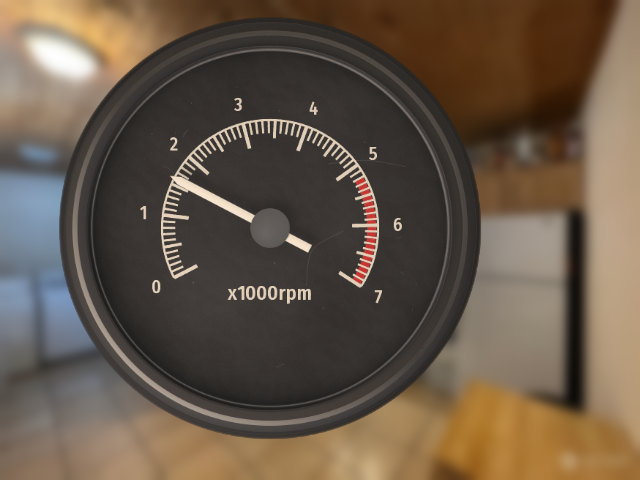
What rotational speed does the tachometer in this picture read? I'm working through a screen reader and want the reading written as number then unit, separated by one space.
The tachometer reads 1600 rpm
